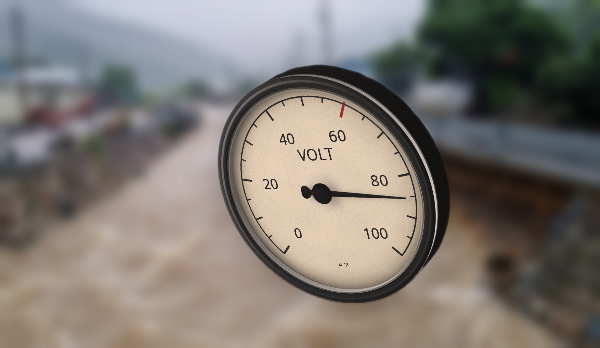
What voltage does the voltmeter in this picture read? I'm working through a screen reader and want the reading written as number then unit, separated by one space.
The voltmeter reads 85 V
